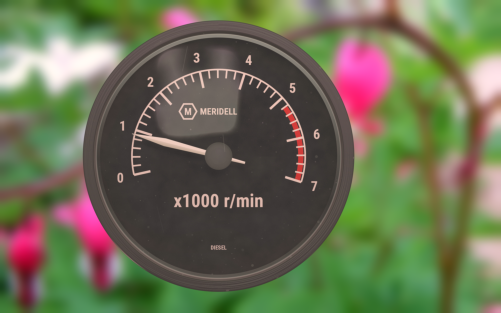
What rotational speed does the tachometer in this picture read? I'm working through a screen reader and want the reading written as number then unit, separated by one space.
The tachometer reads 900 rpm
